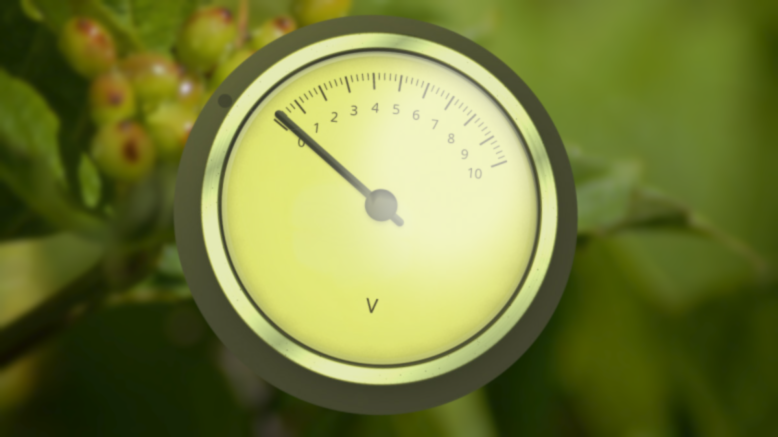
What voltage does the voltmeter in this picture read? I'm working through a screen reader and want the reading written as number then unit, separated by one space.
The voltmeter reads 0.2 V
